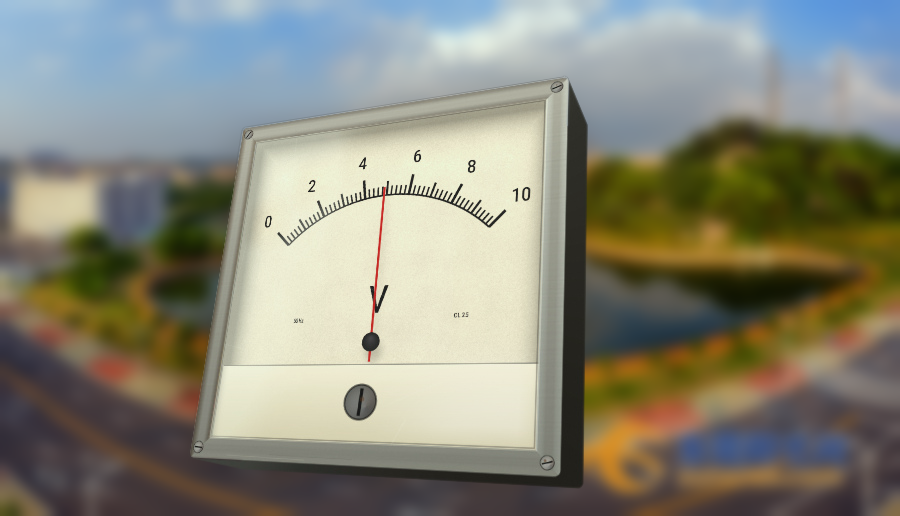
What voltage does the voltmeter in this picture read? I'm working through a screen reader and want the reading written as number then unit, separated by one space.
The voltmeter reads 5 V
